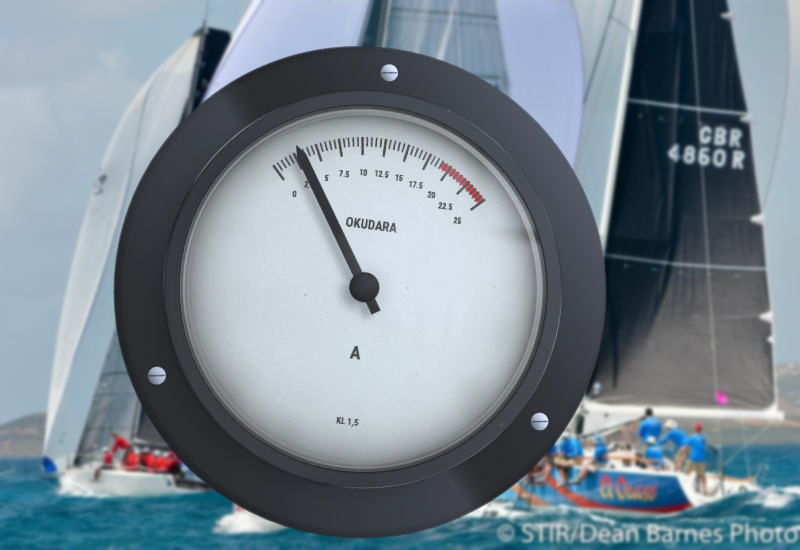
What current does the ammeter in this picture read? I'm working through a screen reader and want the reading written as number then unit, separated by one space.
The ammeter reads 3 A
